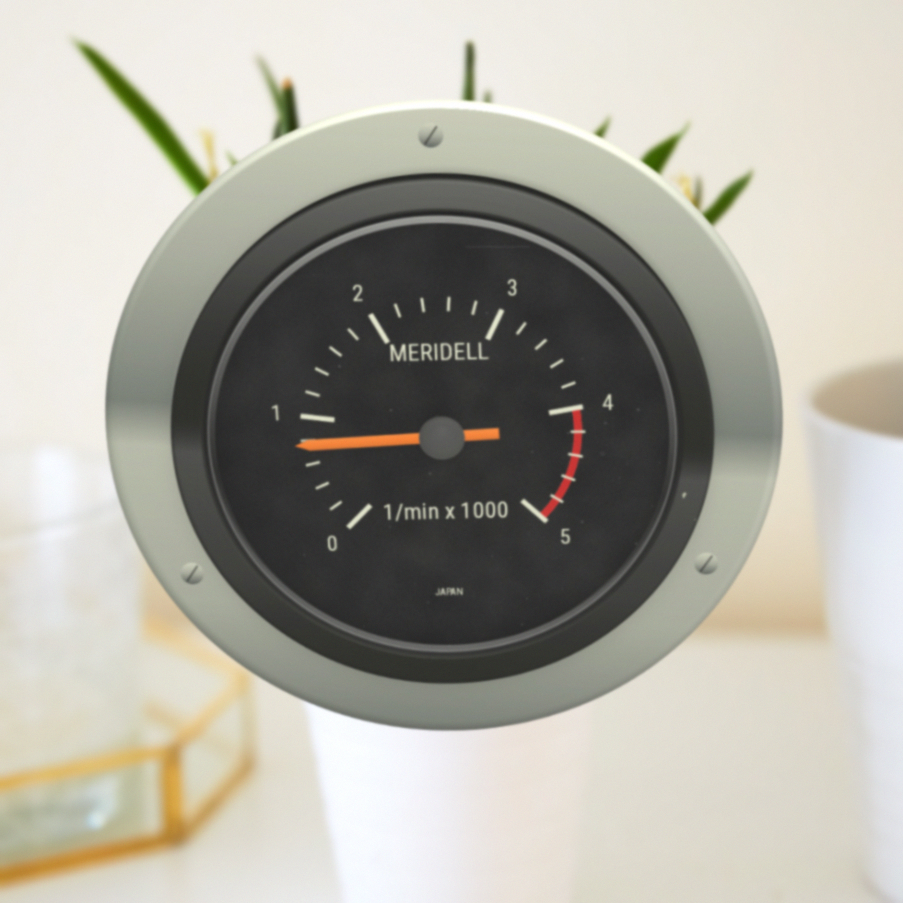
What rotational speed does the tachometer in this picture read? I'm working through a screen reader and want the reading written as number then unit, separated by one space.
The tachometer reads 800 rpm
